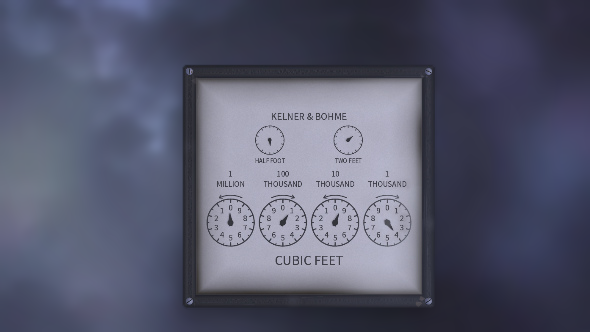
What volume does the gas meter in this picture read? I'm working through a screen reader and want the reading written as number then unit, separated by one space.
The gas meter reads 9400 ft³
